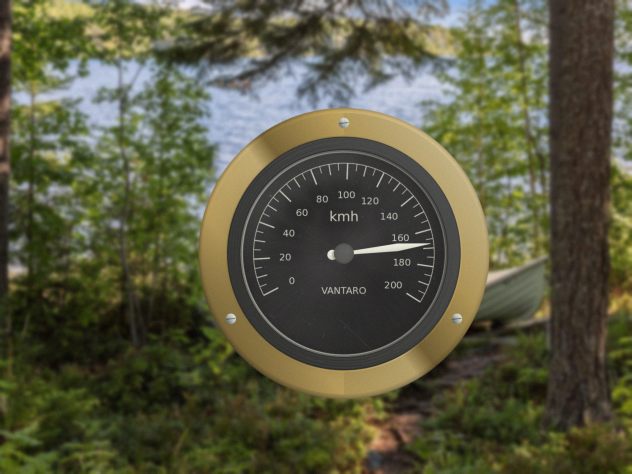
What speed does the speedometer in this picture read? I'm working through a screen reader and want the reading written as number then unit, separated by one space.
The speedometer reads 167.5 km/h
